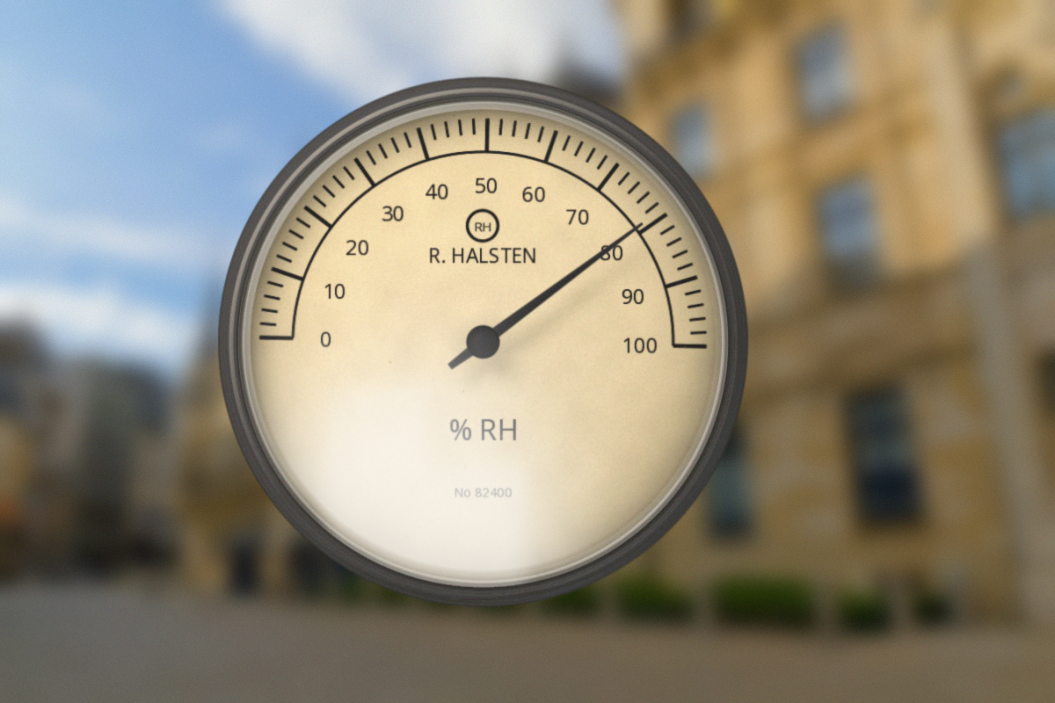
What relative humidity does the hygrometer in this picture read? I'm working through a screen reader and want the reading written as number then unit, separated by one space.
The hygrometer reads 79 %
